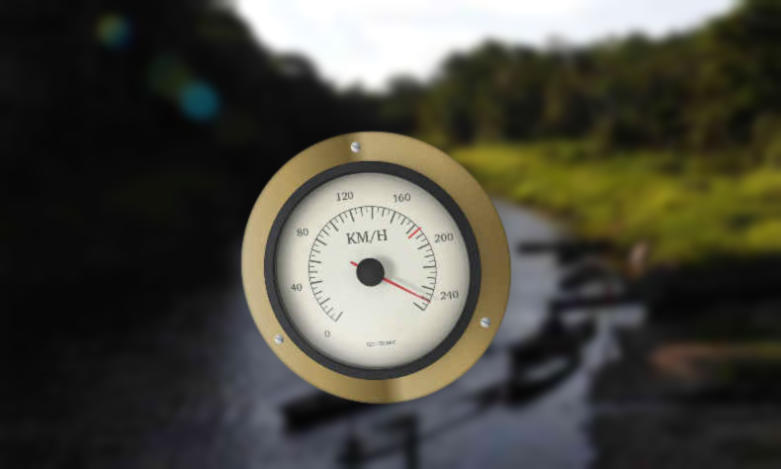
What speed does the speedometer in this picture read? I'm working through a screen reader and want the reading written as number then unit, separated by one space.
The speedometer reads 250 km/h
